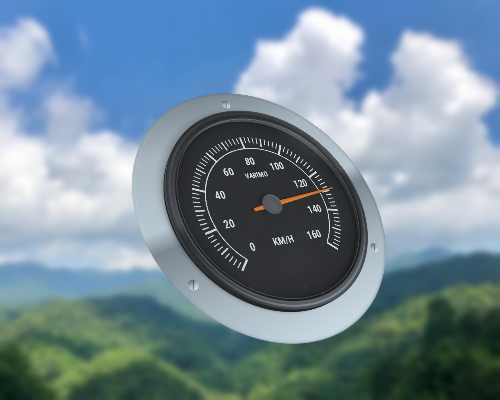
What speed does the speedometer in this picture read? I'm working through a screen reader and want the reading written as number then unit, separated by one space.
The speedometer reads 130 km/h
